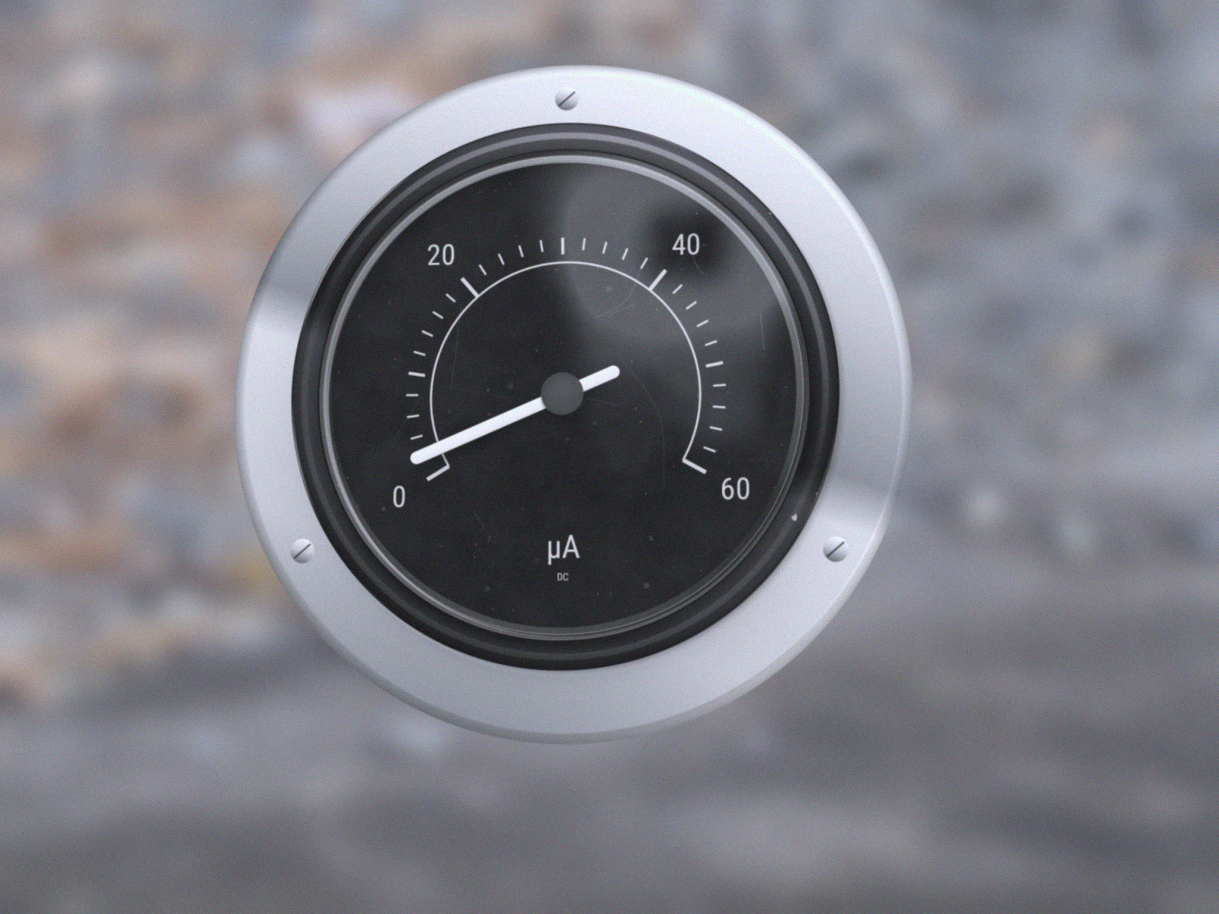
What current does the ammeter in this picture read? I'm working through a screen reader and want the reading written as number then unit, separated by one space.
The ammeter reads 2 µA
